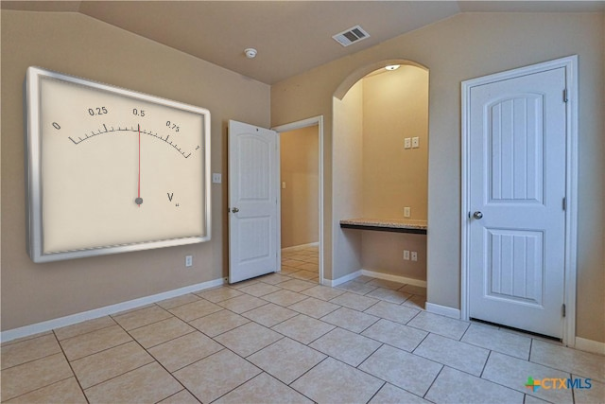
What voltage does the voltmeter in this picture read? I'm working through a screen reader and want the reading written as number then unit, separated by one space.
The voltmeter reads 0.5 V
